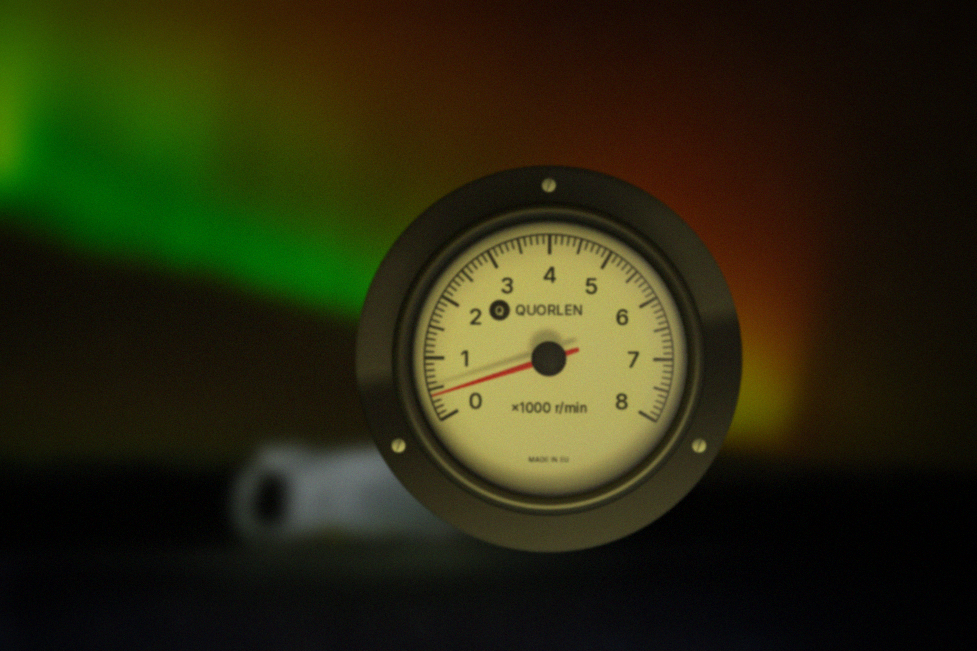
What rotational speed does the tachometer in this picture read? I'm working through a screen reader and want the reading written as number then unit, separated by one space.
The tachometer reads 400 rpm
